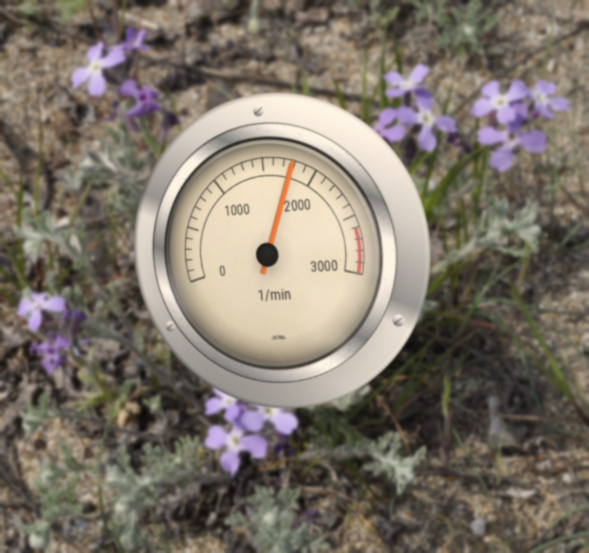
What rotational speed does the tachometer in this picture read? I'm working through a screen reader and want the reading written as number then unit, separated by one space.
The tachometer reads 1800 rpm
